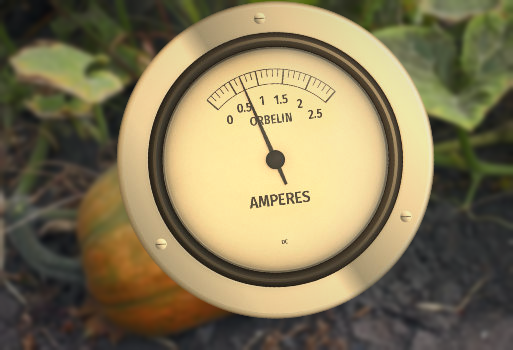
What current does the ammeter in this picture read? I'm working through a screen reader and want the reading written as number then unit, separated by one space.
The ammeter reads 0.7 A
